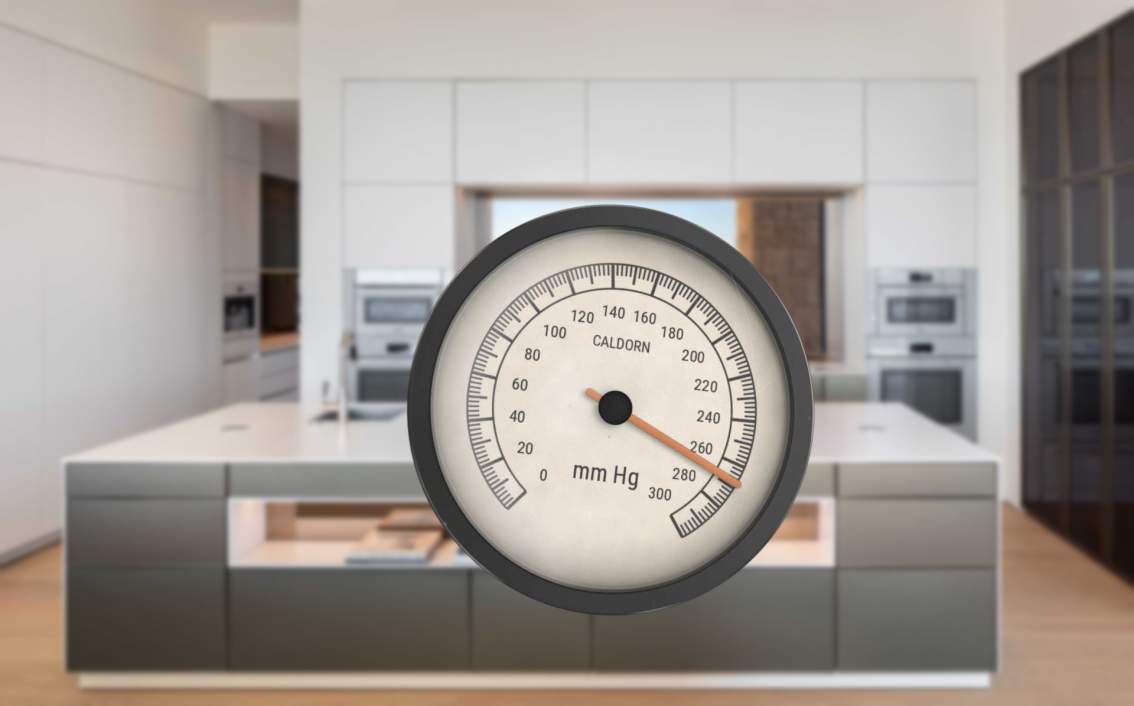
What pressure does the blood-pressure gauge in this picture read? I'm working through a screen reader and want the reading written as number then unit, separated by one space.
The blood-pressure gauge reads 268 mmHg
